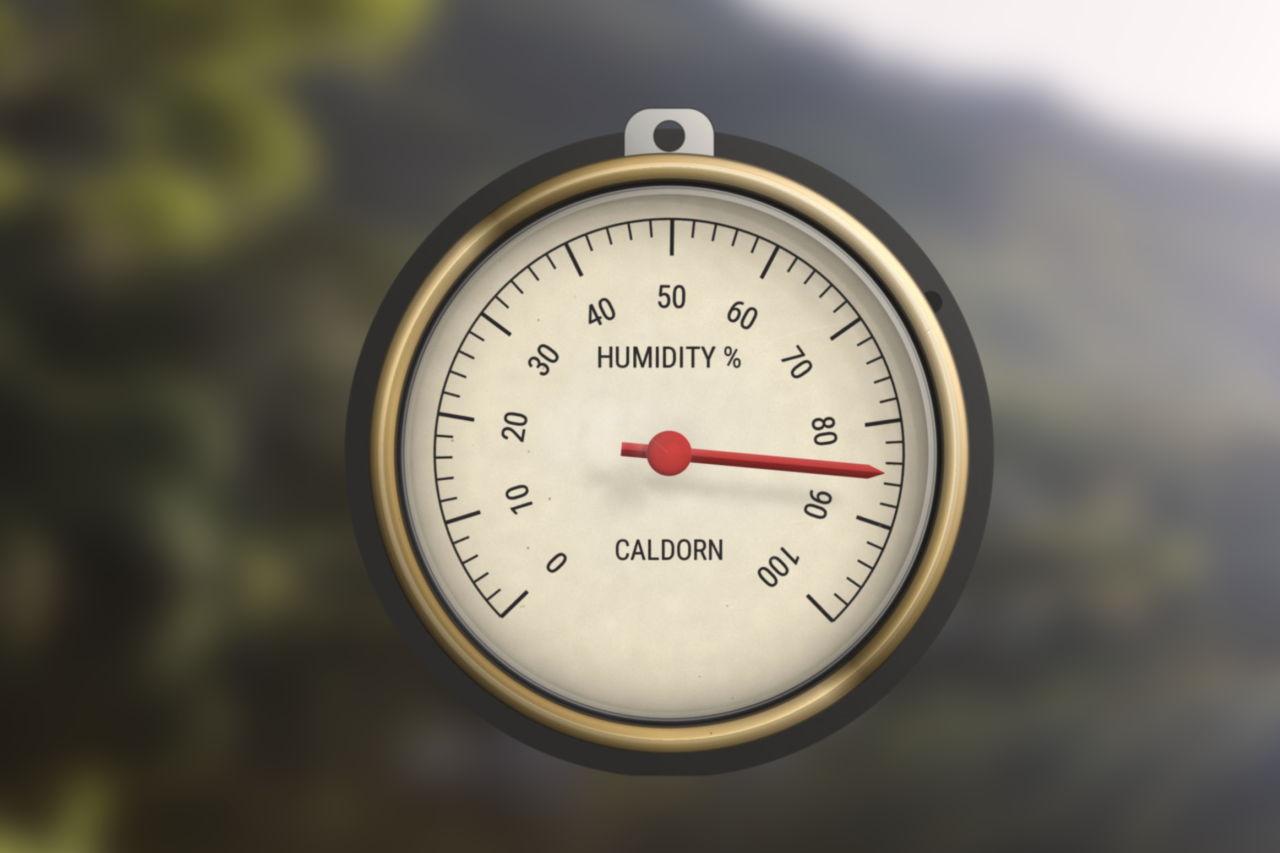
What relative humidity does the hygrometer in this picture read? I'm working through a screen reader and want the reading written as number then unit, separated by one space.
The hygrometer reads 85 %
